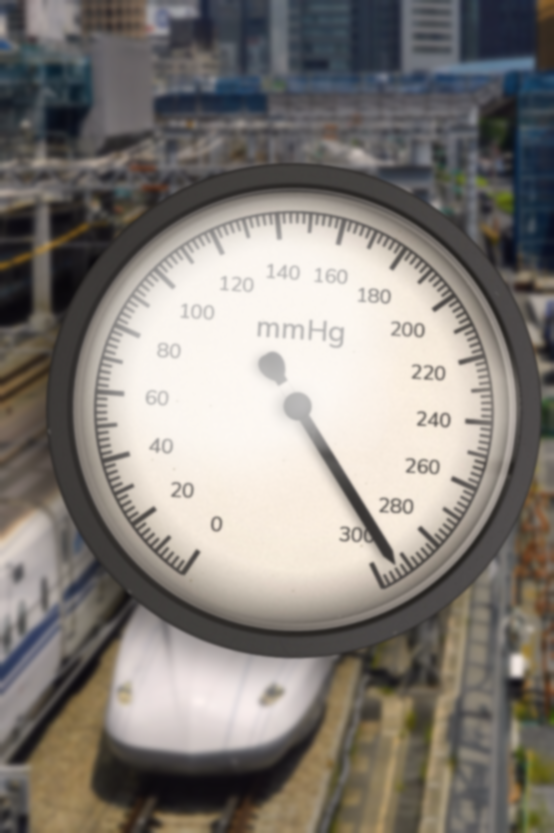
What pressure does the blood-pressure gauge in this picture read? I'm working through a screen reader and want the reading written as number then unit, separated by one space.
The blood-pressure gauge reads 294 mmHg
